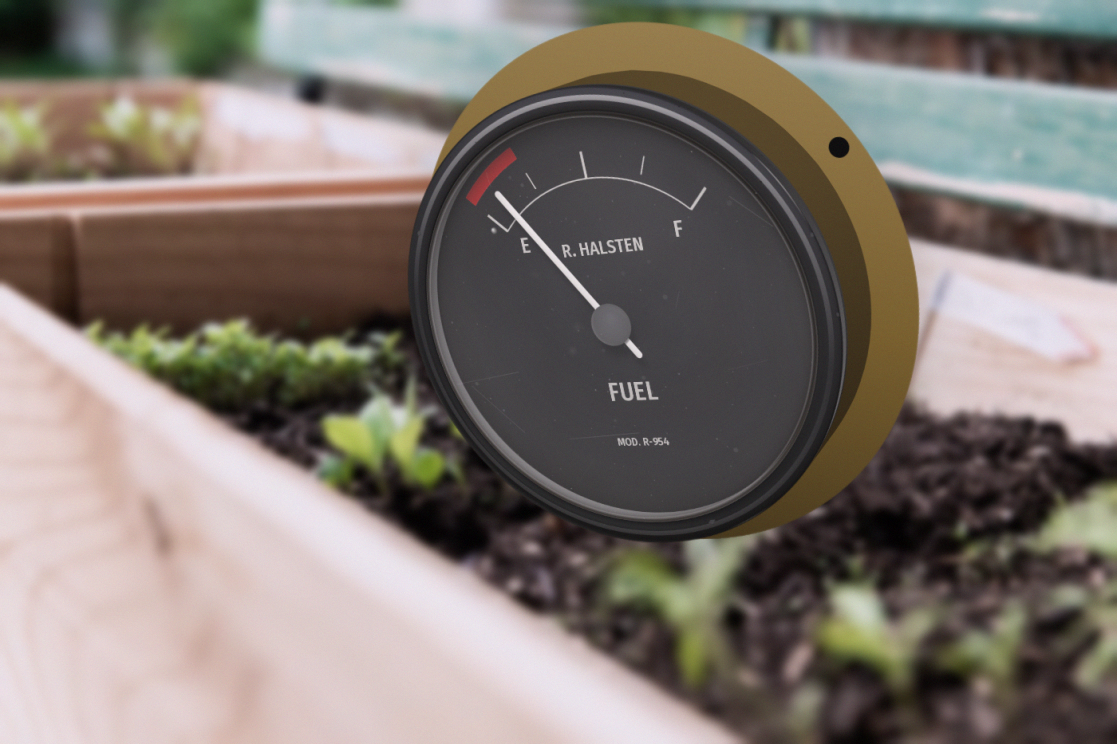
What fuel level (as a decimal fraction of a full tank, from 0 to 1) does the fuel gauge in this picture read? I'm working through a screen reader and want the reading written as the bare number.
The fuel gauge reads 0.125
